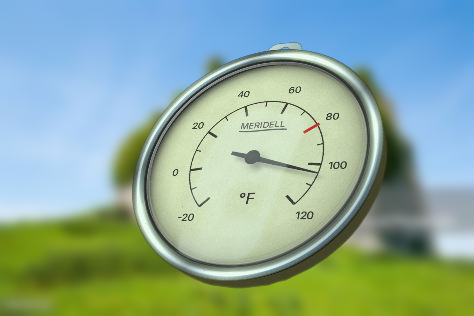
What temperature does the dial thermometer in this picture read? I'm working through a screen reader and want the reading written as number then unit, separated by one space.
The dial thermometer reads 105 °F
